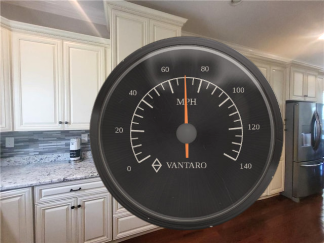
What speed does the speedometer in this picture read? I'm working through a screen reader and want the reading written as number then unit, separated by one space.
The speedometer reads 70 mph
